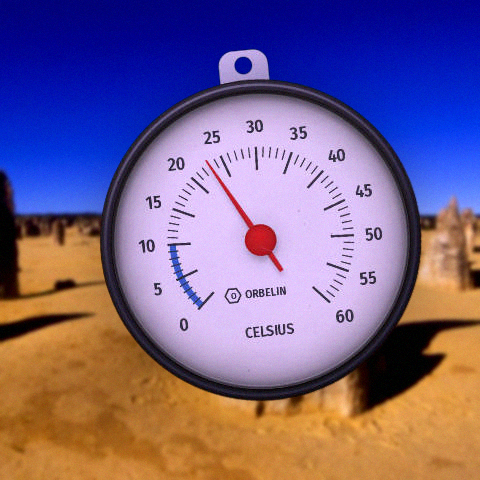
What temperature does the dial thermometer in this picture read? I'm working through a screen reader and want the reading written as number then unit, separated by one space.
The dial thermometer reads 23 °C
